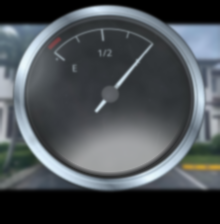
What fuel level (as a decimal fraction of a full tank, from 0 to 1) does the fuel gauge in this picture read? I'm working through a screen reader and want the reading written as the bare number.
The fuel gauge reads 1
